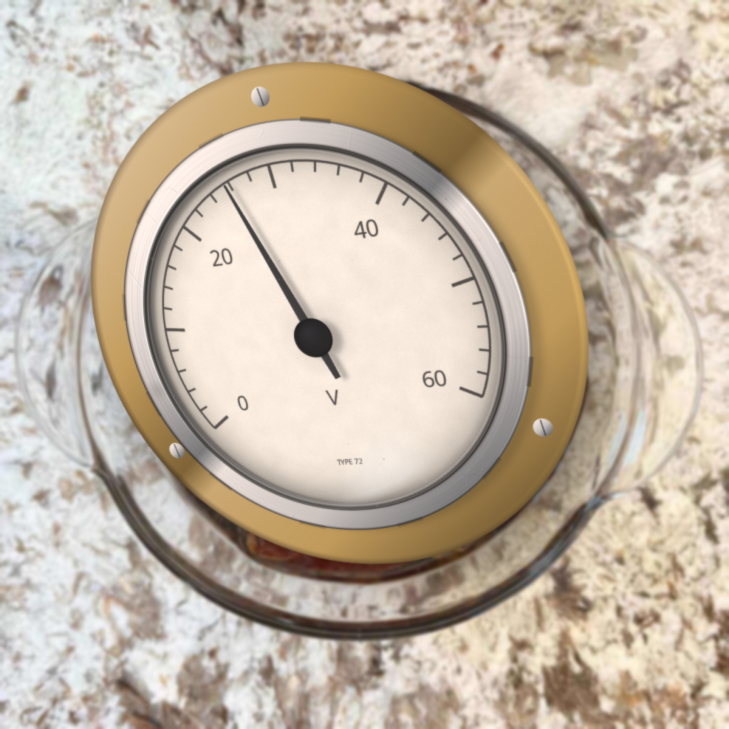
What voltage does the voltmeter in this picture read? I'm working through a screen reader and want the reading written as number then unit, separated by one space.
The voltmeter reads 26 V
